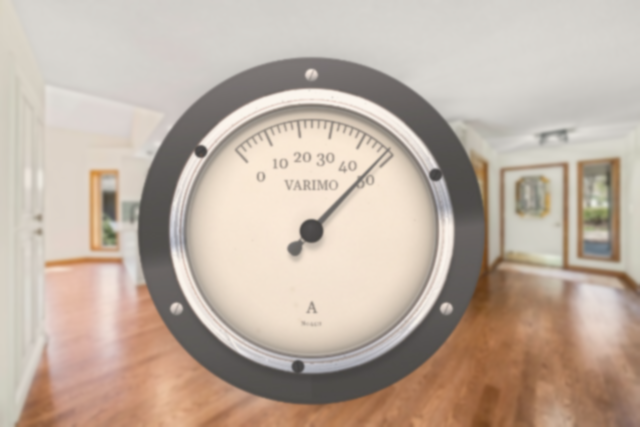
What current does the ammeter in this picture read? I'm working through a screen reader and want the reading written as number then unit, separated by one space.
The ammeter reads 48 A
